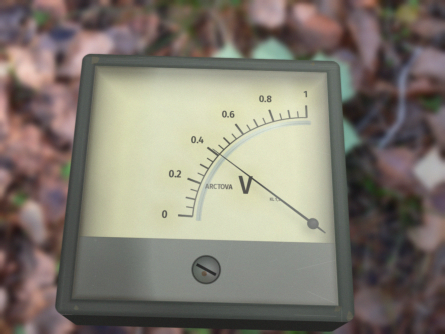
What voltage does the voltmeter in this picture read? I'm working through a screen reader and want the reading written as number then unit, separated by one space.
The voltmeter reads 0.4 V
